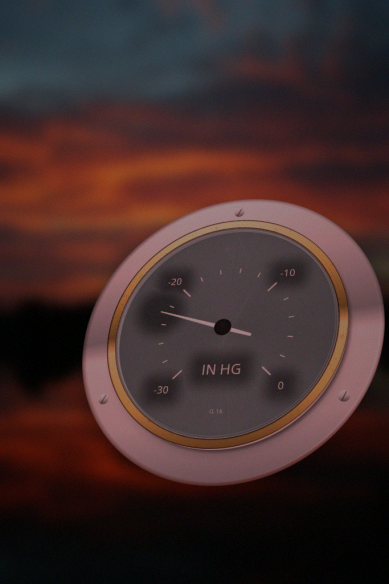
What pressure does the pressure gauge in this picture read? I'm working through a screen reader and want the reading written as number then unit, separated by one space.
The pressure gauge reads -23 inHg
